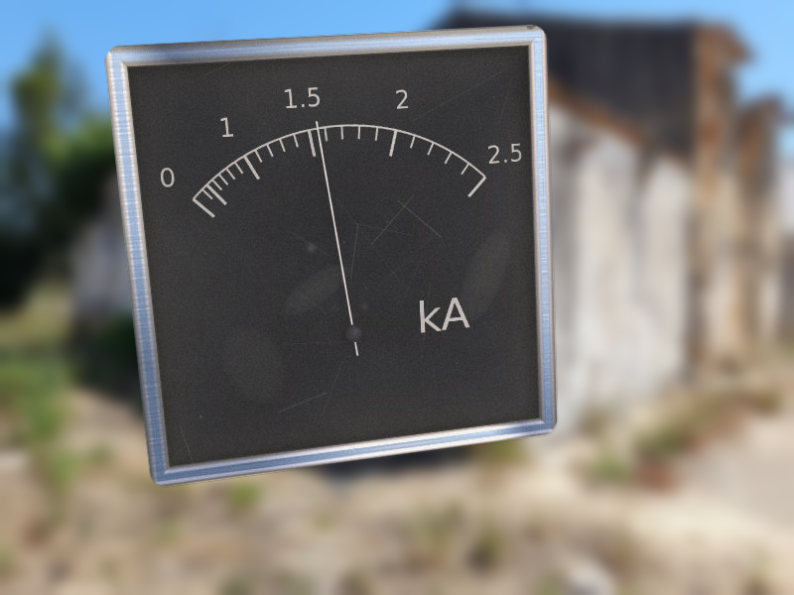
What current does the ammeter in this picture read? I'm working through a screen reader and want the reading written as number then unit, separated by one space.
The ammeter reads 1.55 kA
